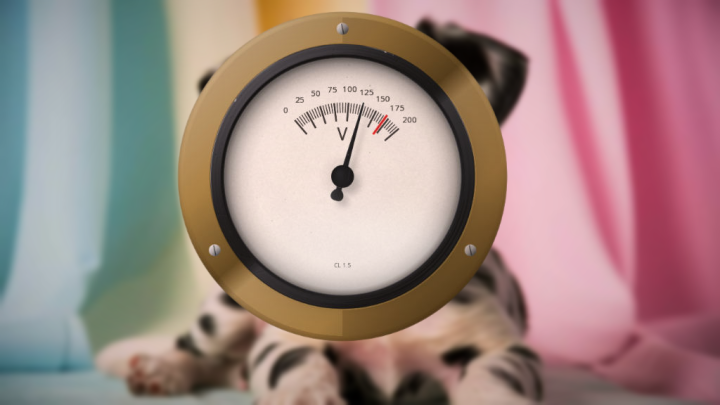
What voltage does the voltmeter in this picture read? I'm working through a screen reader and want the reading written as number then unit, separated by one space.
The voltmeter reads 125 V
